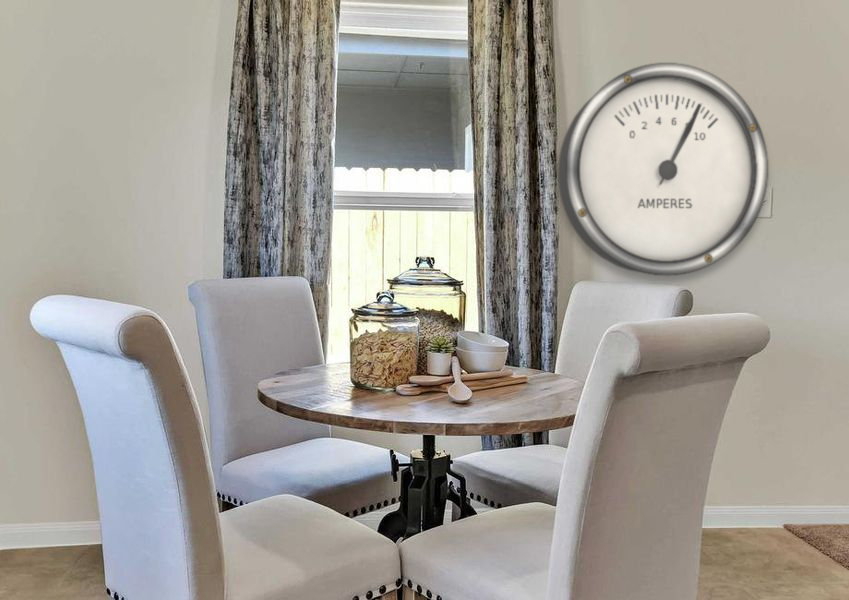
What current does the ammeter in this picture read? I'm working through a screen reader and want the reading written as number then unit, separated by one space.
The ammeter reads 8 A
